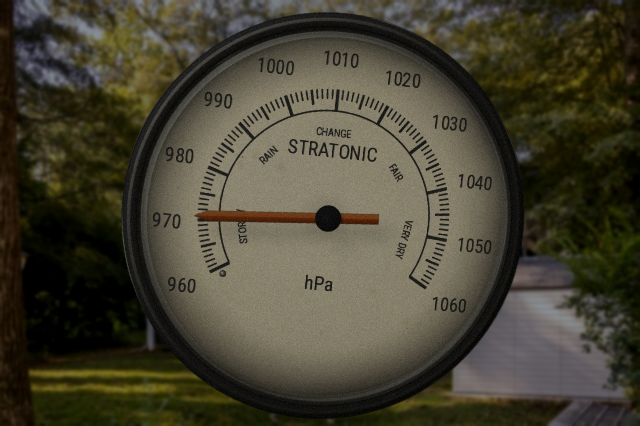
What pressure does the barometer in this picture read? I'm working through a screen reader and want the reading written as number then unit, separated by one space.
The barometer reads 971 hPa
